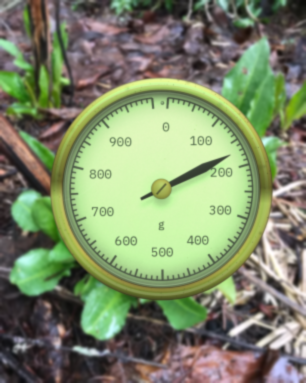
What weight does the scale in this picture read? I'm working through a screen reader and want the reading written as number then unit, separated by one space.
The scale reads 170 g
